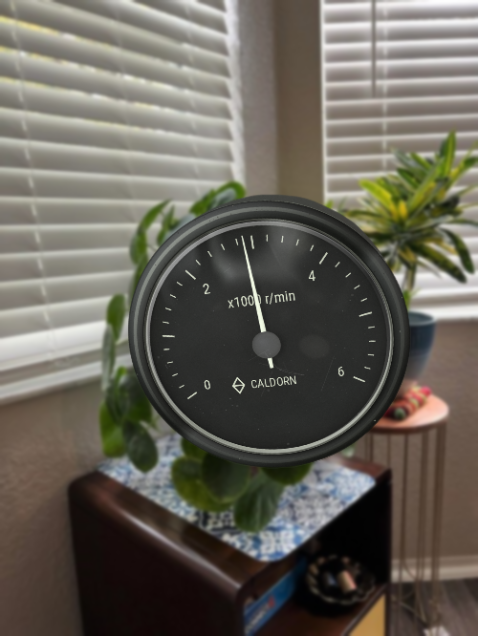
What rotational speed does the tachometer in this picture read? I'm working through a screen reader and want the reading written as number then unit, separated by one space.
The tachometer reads 2900 rpm
